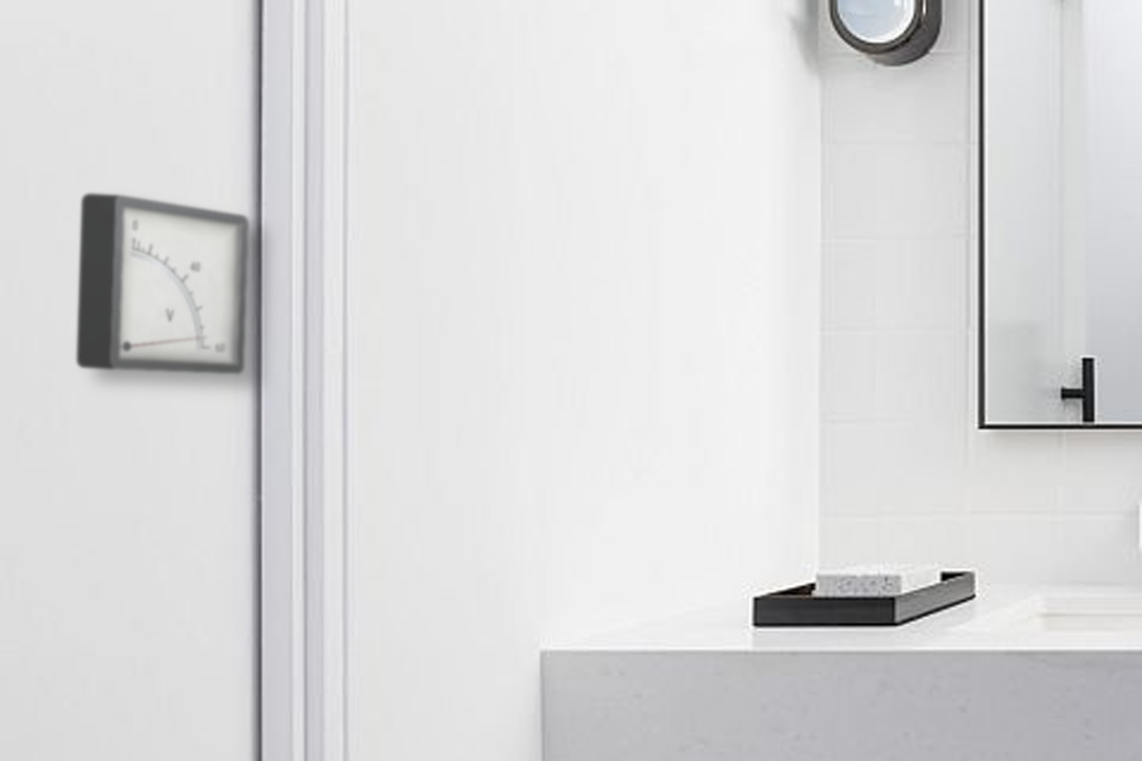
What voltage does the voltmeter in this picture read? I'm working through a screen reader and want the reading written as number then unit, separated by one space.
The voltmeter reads 57.5 V
